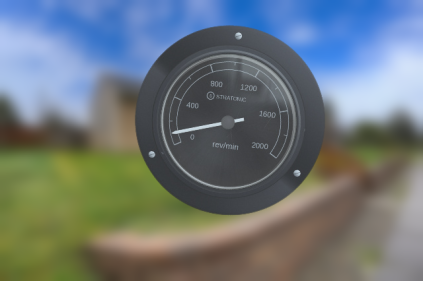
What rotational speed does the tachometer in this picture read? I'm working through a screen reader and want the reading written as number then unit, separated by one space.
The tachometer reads 100 rpm
